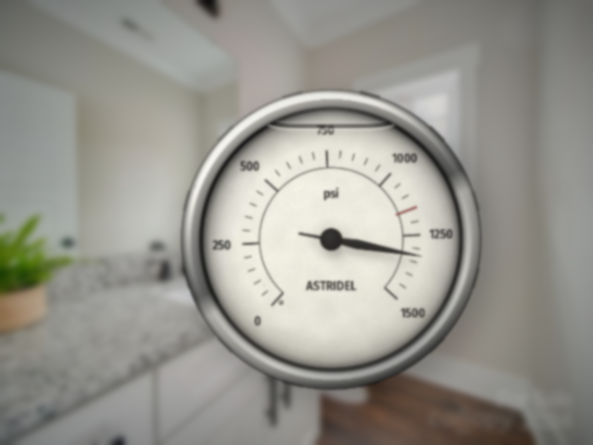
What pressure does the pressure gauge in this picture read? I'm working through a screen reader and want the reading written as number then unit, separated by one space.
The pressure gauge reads 1325 psi
